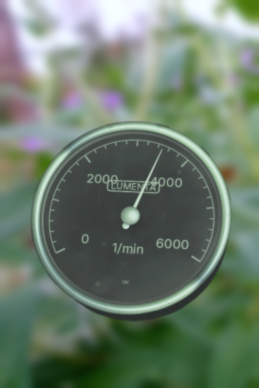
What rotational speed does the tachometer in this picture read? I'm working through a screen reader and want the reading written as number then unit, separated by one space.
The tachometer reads 3500 rpm
